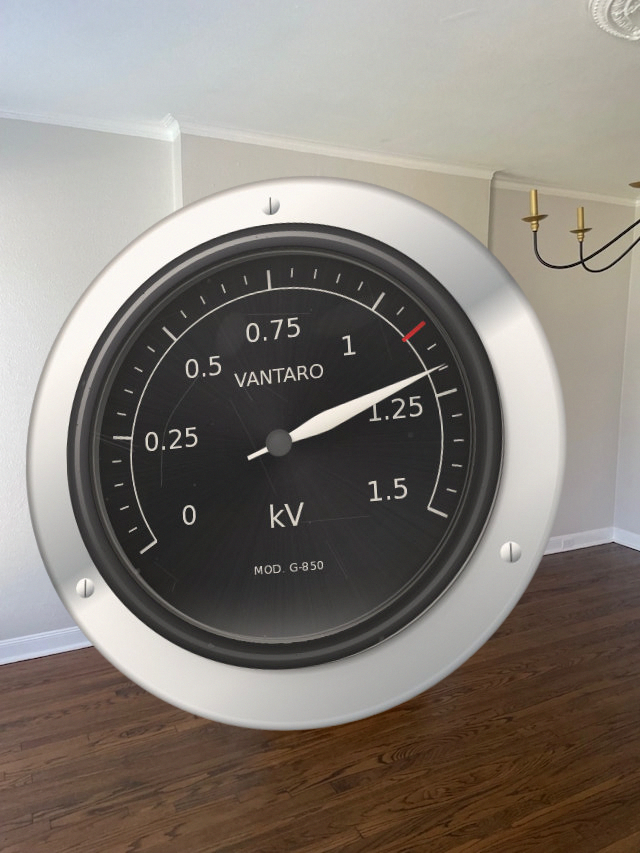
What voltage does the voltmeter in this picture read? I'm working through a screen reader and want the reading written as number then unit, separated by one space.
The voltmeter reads 1.2 kV
